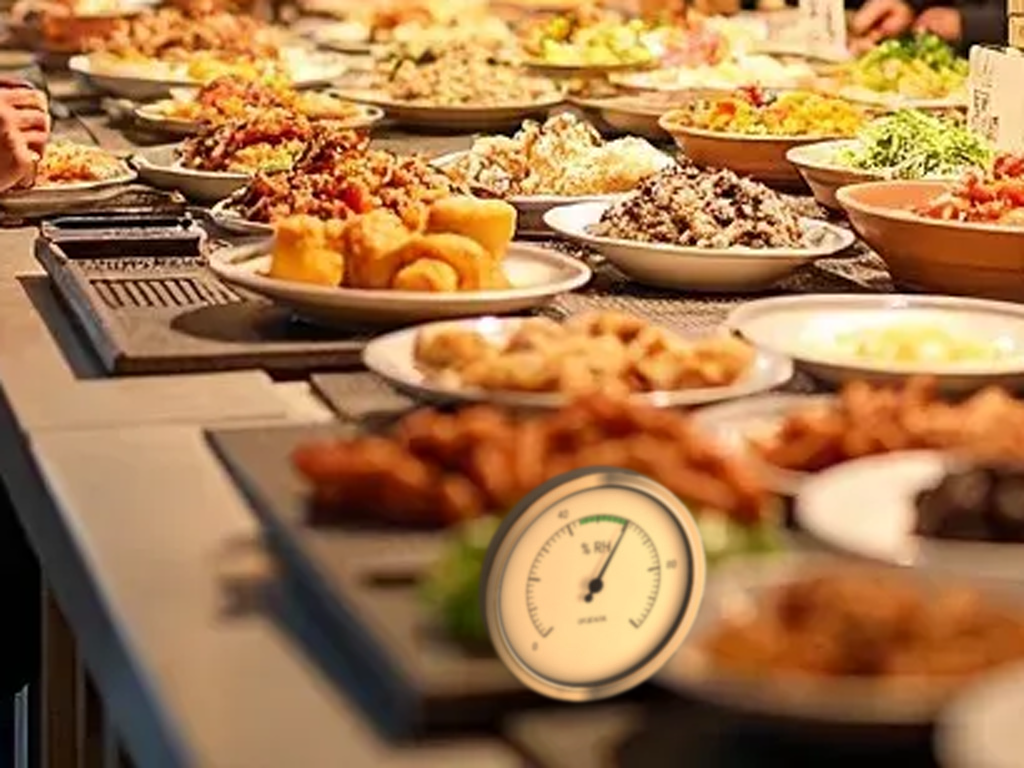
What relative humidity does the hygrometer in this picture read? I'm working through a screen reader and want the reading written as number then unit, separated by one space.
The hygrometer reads 60 %
